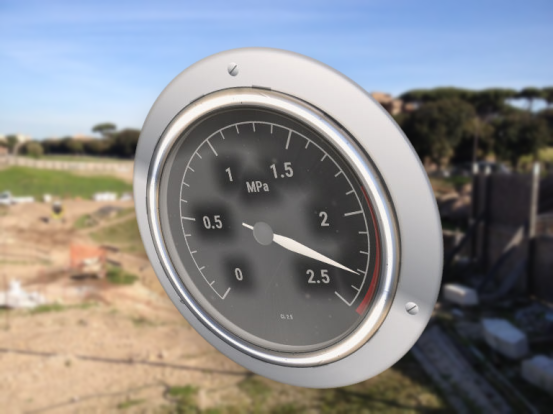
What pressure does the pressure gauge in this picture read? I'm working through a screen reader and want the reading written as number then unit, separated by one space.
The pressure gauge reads 2.3 MPa
